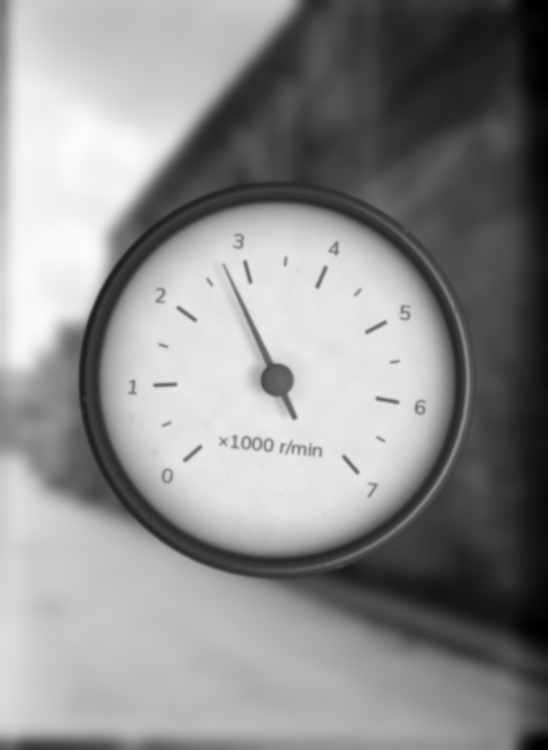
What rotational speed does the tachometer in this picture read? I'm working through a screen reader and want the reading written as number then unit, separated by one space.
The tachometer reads 2750 rpm
